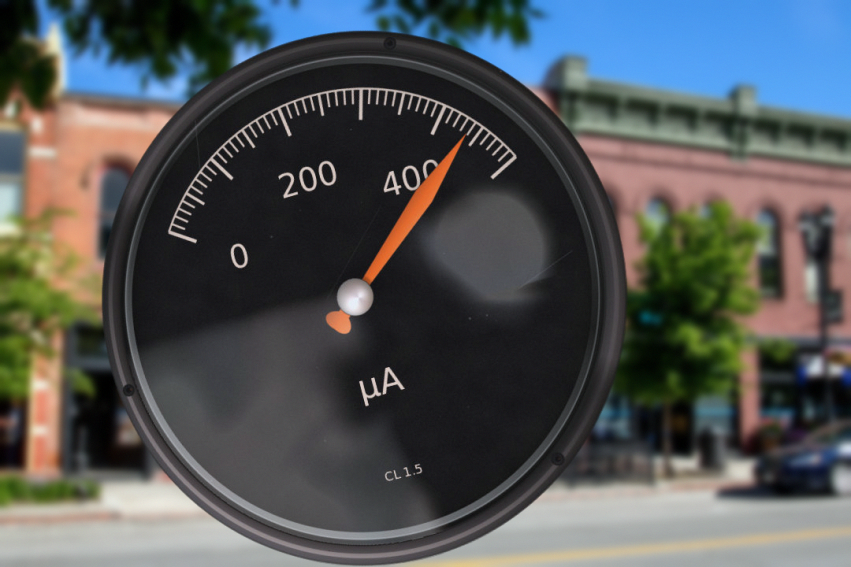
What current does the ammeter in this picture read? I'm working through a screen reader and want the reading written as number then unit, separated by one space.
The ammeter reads 440 µA
